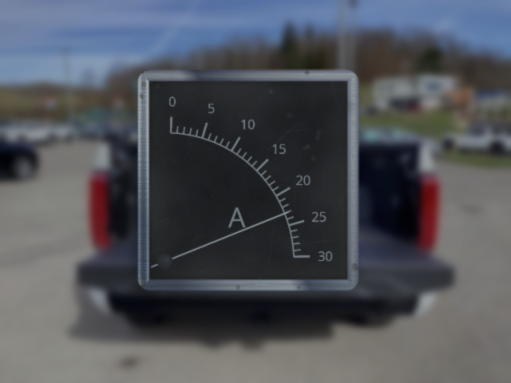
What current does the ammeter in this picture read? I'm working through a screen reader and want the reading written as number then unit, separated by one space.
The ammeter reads 23 A
